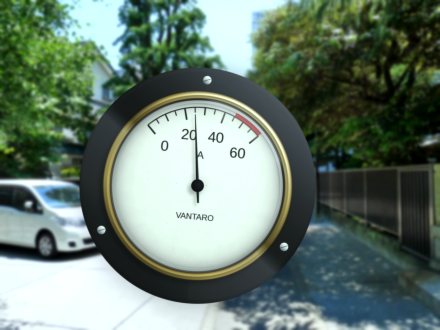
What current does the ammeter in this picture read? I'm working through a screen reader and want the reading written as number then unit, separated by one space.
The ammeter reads 25 A
